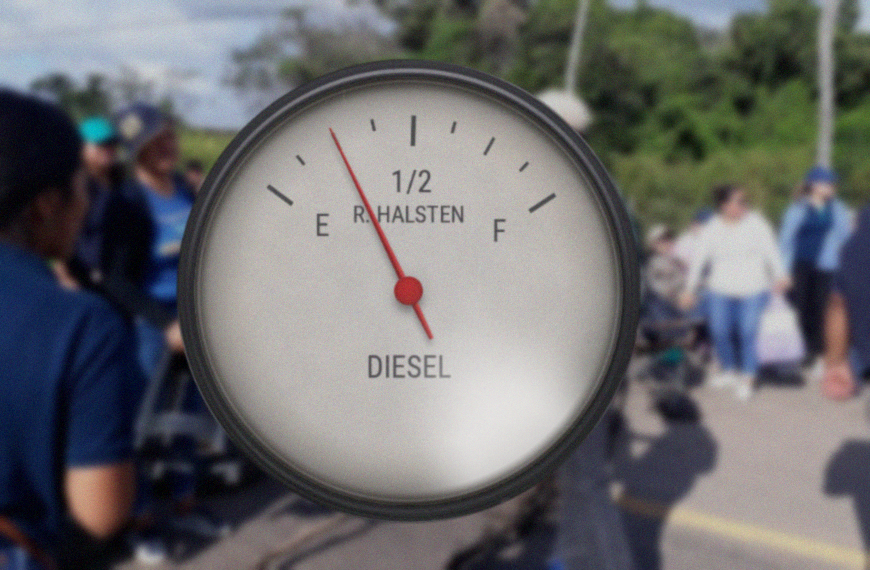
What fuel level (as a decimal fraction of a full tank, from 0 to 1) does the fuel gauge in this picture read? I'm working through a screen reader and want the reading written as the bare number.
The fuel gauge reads 0.25
